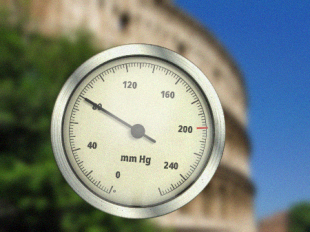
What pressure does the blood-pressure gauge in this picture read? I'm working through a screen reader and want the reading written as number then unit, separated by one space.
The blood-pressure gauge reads 80 mmHg
